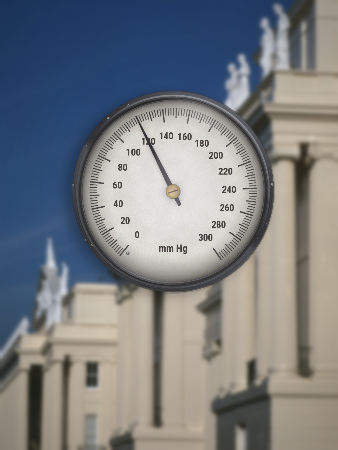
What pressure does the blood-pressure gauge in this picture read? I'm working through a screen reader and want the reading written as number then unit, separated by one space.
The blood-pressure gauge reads 120 mmHg
